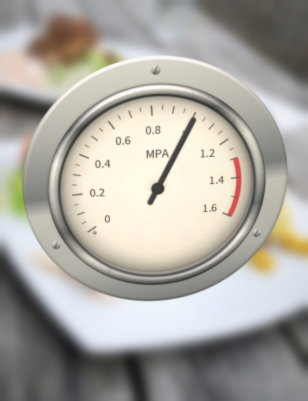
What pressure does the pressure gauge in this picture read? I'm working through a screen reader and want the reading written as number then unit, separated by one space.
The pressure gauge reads 1 MPa
